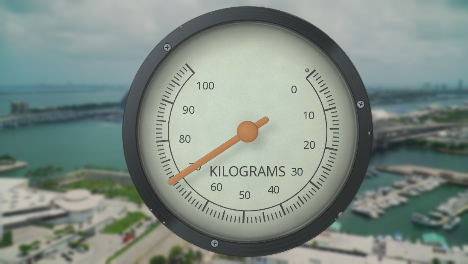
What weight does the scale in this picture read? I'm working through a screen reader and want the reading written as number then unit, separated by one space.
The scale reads 70 kg
